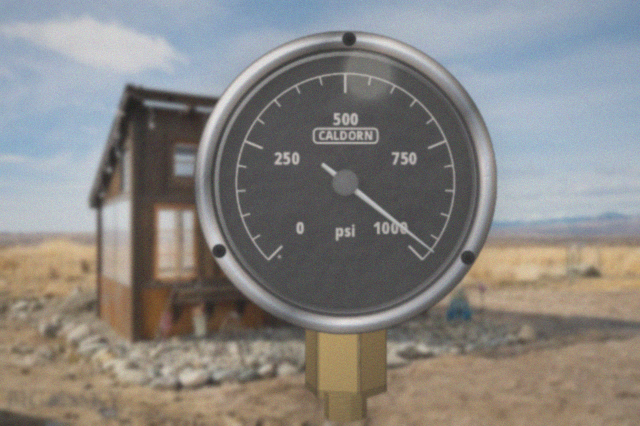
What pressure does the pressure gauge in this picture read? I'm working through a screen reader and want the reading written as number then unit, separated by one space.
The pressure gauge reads 975 psi
